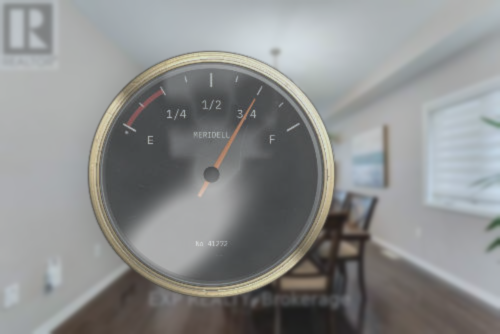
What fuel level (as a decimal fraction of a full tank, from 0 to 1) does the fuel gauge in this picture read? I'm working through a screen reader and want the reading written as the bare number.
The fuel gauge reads 0.75
